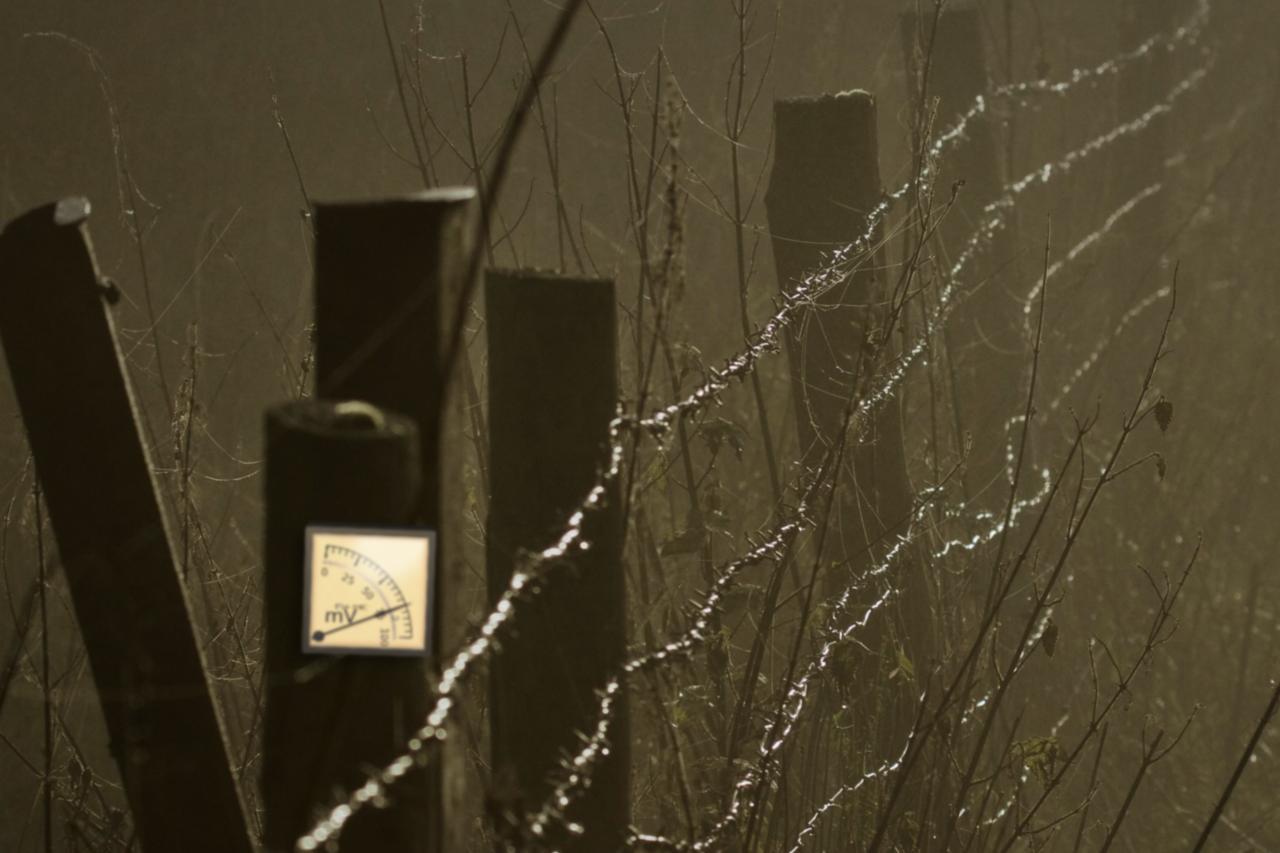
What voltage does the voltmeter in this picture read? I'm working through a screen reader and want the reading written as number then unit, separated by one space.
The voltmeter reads 75 mV
